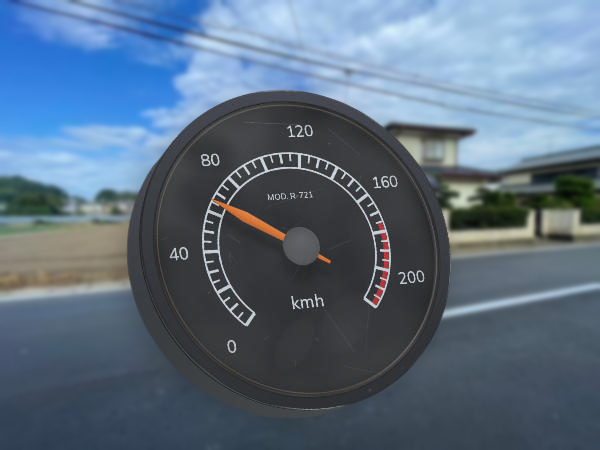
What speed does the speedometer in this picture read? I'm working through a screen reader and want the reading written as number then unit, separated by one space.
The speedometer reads 65 km/h
